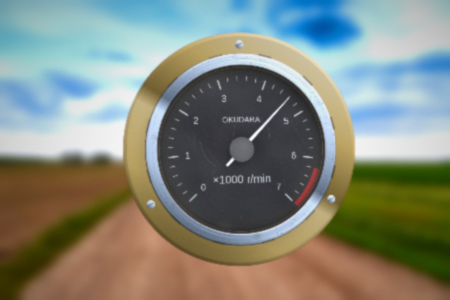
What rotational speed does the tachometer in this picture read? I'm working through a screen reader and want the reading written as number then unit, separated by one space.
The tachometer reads 4600 rpm
